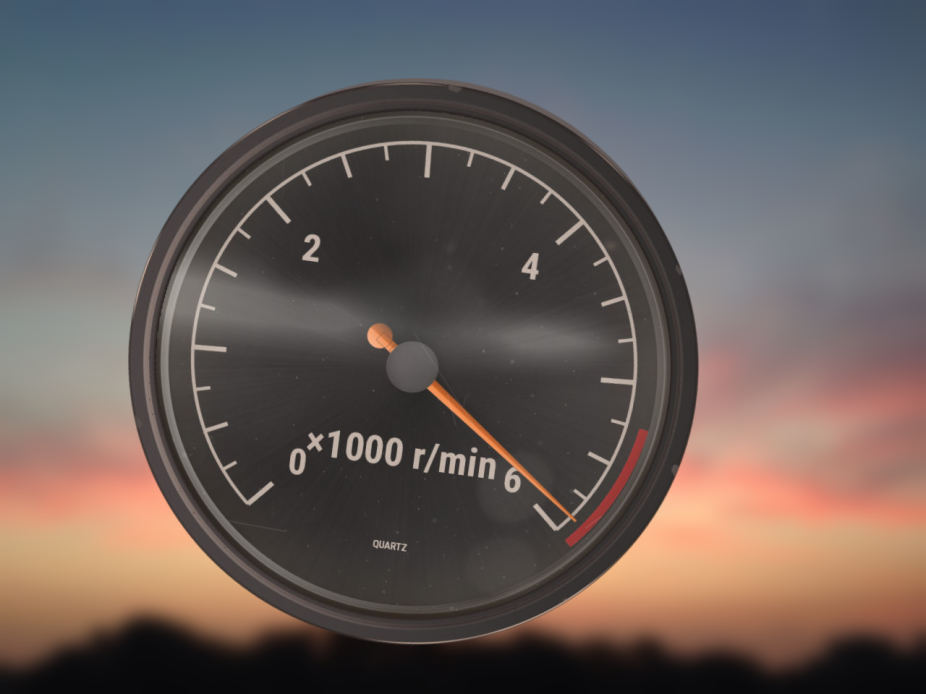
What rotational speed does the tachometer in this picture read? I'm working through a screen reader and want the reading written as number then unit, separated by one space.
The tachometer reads 5875 rpm
